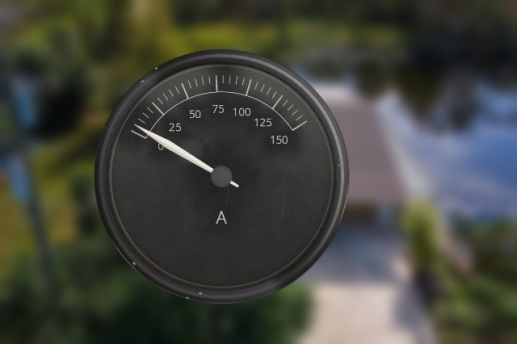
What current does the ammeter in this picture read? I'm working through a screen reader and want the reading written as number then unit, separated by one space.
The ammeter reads 5 A
